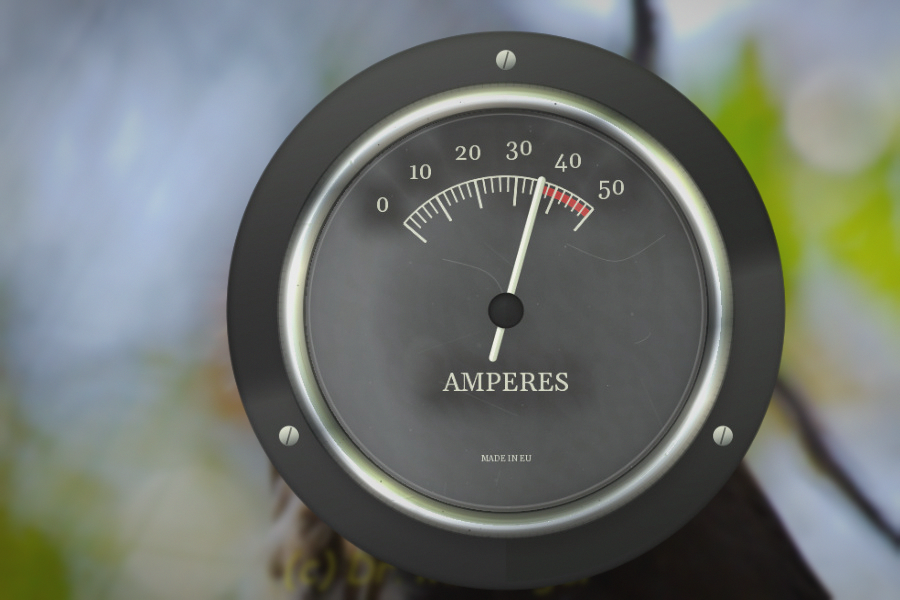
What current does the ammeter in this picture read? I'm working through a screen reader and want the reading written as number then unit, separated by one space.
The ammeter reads 36 A
